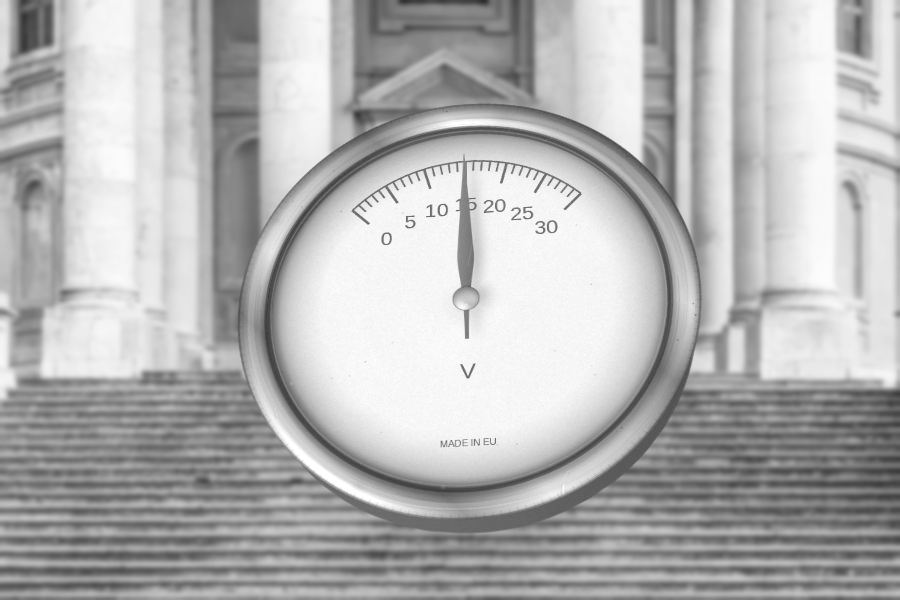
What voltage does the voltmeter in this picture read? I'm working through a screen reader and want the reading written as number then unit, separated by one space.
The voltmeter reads 15 V
